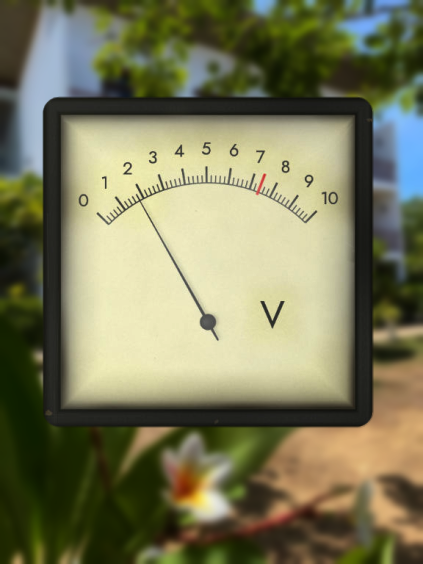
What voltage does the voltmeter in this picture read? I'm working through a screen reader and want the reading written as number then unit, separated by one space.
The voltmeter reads 1.8 V
